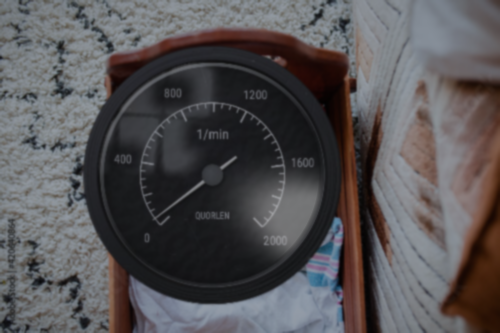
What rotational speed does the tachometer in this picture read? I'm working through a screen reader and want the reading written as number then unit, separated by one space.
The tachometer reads 50 rpm
